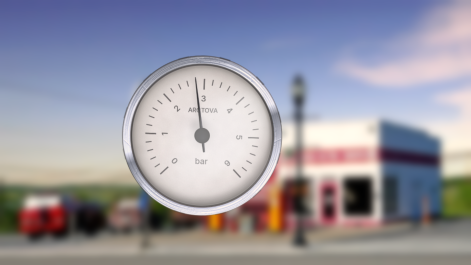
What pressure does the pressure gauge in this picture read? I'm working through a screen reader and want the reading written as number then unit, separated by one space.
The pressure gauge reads 2.8 bar
